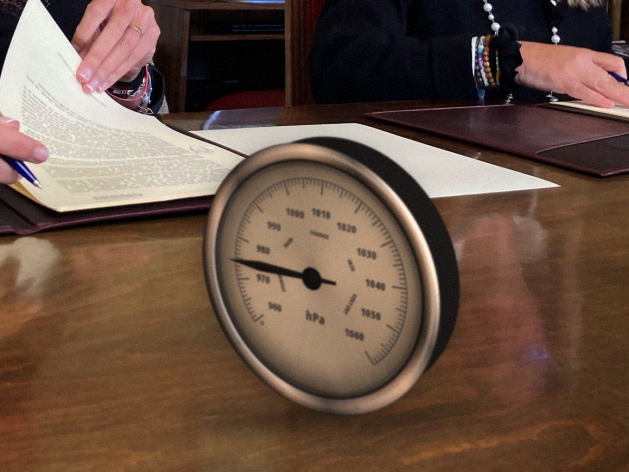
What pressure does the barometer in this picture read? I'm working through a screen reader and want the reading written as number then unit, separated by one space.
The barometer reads 975 hPa
